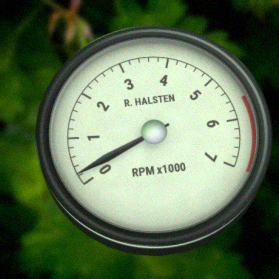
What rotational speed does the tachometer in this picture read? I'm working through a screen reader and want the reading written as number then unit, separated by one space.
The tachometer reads 200 rpm
